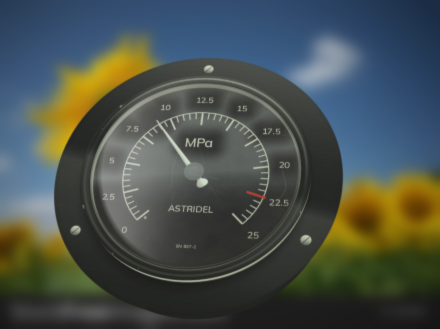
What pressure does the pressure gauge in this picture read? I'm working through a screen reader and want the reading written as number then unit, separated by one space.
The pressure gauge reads 9 MPa
